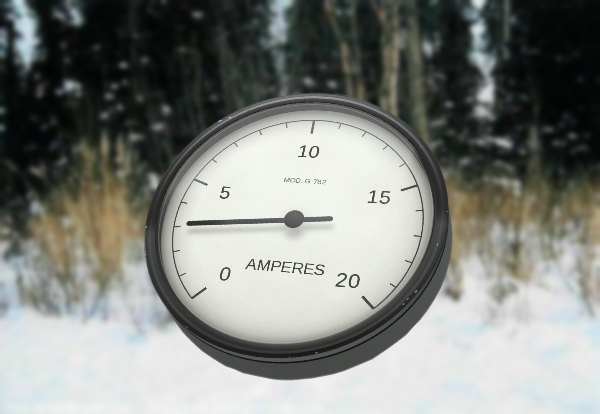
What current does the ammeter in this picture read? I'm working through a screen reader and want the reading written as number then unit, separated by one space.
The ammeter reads 3 A
